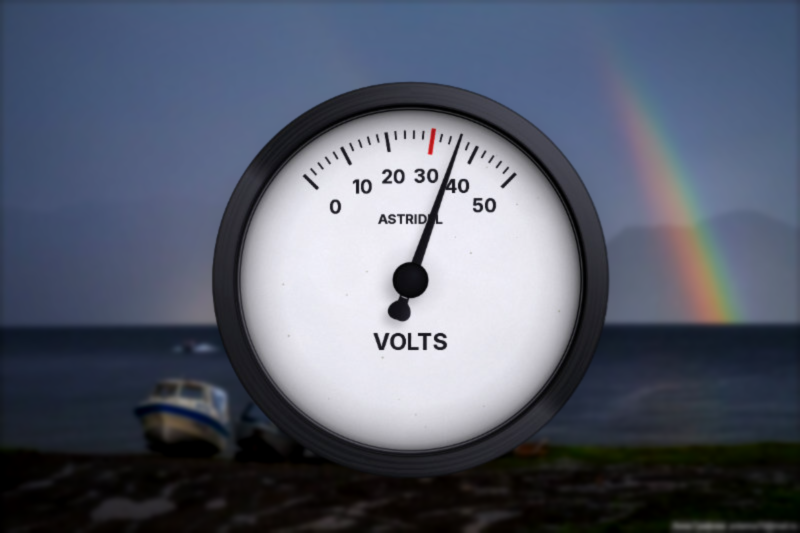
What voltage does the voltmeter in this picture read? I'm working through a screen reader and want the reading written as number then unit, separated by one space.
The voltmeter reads 36 V
